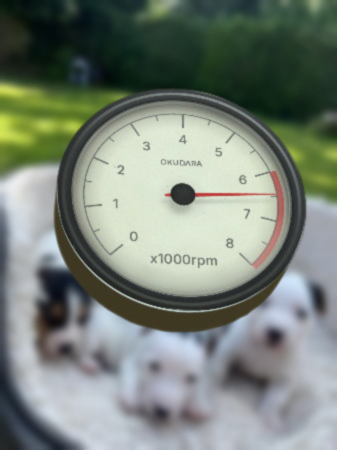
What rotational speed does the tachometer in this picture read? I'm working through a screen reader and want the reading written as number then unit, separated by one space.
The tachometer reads 6500 rpm
